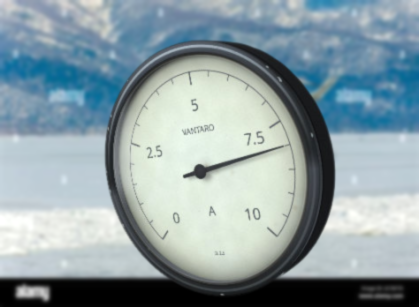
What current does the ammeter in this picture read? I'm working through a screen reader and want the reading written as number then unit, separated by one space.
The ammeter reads 8 A
